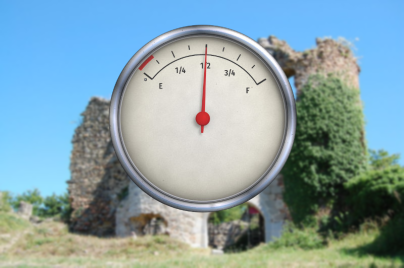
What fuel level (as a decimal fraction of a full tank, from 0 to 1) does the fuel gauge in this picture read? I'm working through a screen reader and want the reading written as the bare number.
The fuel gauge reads 0.5
